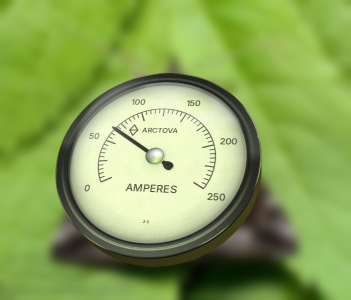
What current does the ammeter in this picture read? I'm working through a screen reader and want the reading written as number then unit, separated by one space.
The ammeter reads 65 A
